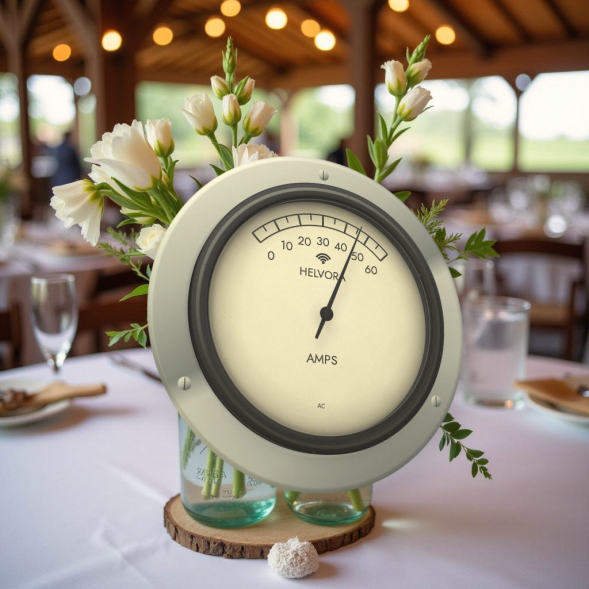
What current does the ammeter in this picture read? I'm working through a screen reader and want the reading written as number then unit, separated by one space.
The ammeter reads 45 A
